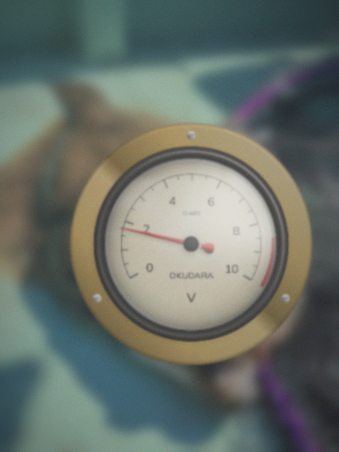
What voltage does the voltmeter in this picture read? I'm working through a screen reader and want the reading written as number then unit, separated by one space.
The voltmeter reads 1.75 V
